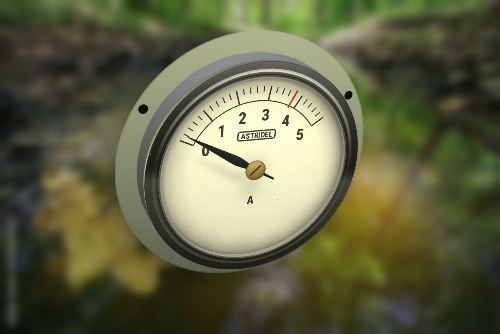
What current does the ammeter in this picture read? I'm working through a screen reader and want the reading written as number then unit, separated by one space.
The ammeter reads 0.2 A
